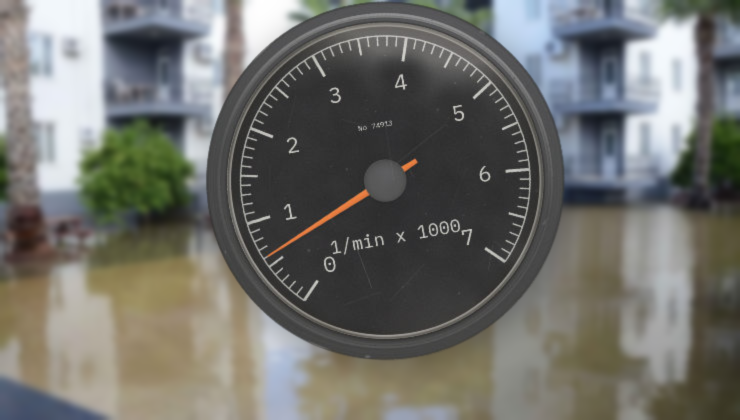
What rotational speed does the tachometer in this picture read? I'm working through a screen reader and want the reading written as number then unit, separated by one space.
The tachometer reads 600 rpm
